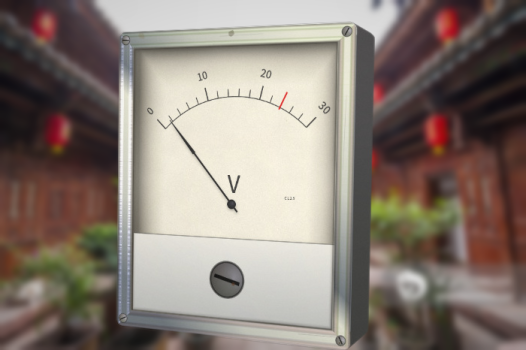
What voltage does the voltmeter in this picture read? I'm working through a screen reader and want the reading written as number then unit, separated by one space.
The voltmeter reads 2 V
